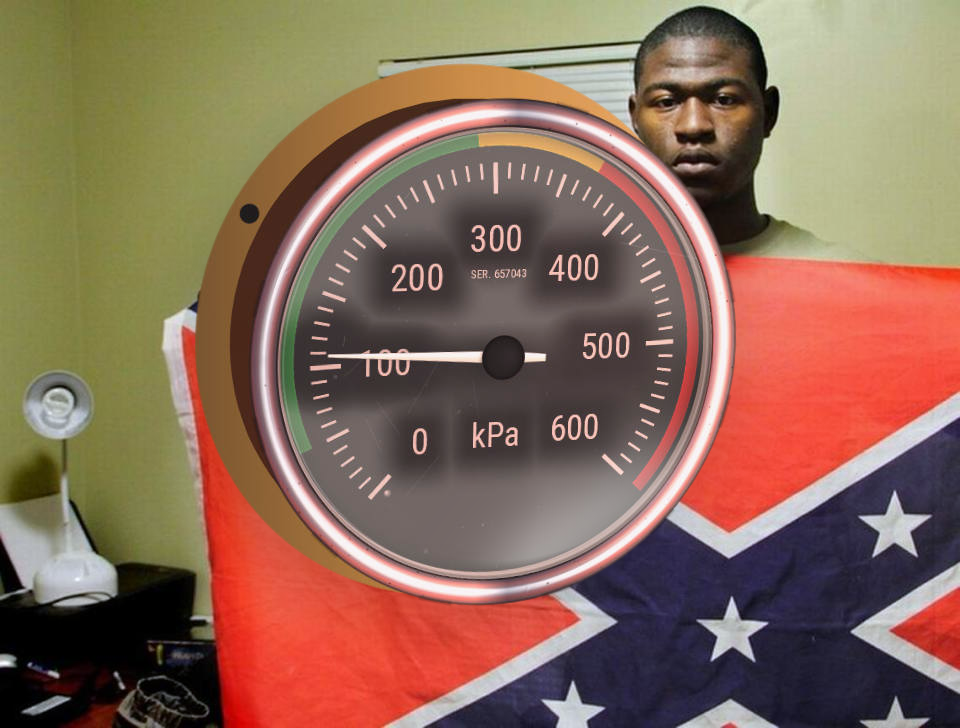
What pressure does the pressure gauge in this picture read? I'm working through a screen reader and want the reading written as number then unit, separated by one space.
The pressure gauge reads 110 kPa
